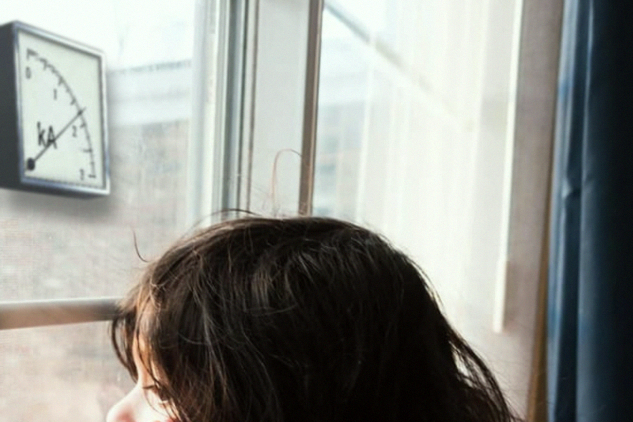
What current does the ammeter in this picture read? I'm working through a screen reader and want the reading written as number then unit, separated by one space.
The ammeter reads 1.75 kA
